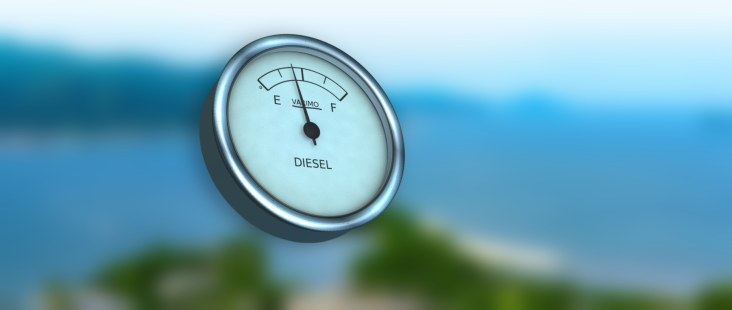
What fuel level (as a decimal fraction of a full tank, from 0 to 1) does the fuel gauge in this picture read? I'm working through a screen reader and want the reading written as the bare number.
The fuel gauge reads 0.375
